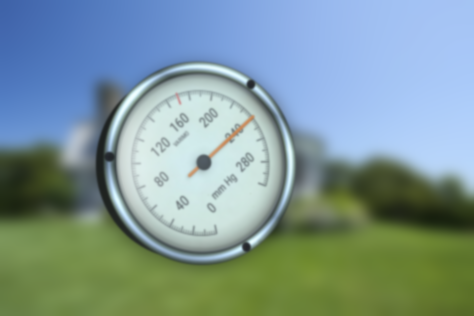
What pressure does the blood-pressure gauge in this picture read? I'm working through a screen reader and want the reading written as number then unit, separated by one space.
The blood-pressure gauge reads 240 mmHg
